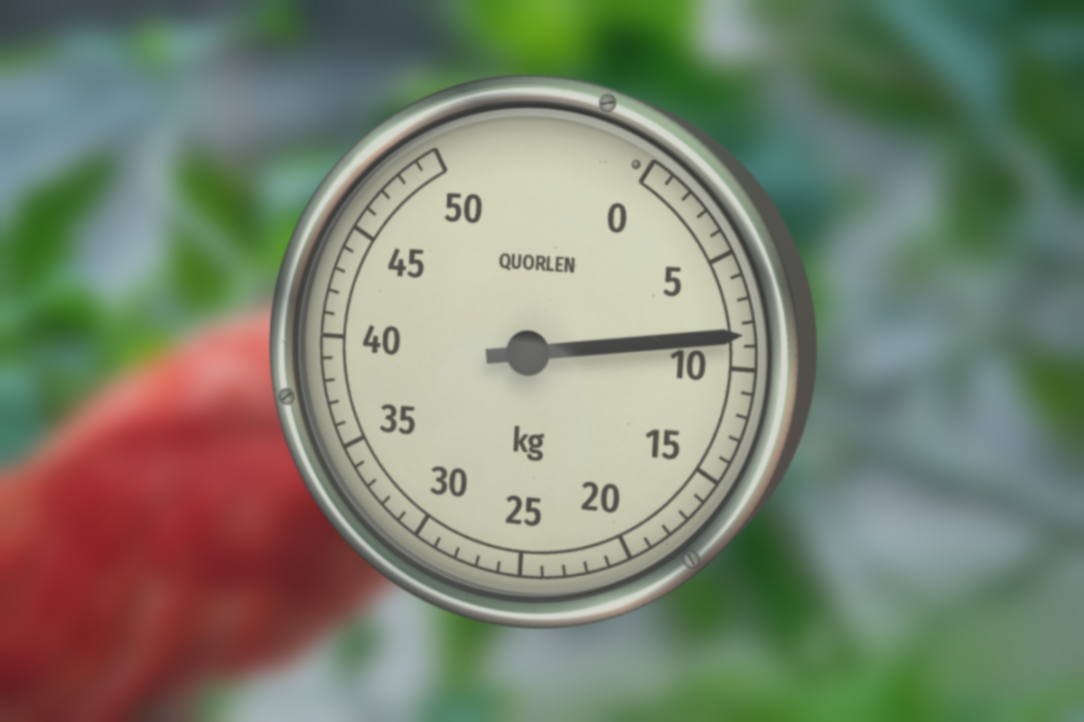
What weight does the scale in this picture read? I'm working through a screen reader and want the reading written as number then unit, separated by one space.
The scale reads 8.5 kg
